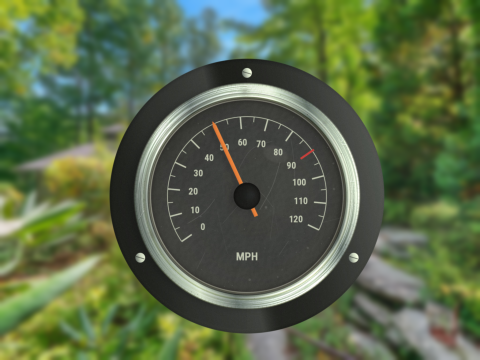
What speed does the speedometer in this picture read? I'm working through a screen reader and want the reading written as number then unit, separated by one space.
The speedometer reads 50 mph
